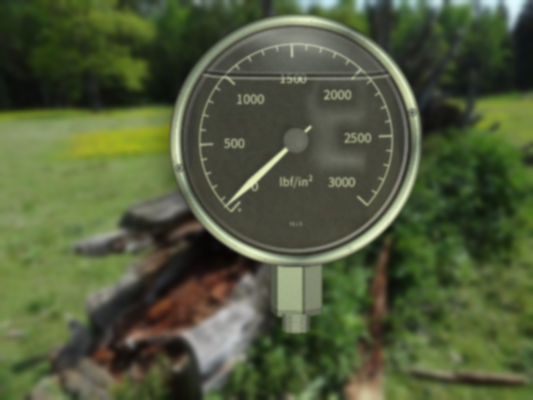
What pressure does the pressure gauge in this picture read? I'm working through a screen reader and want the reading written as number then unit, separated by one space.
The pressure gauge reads 50 psi
